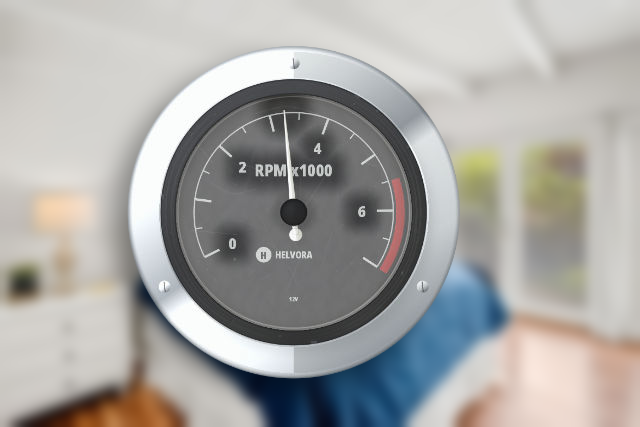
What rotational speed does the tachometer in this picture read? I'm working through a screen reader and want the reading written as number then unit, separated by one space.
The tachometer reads 3250 rpm
